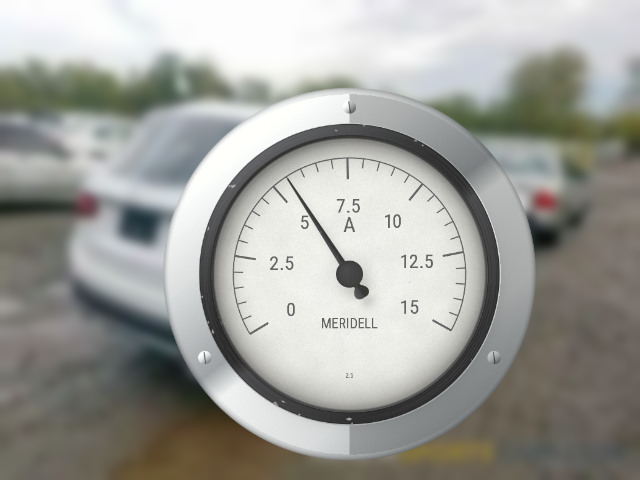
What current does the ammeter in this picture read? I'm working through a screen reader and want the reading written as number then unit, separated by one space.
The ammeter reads 5.5 A
